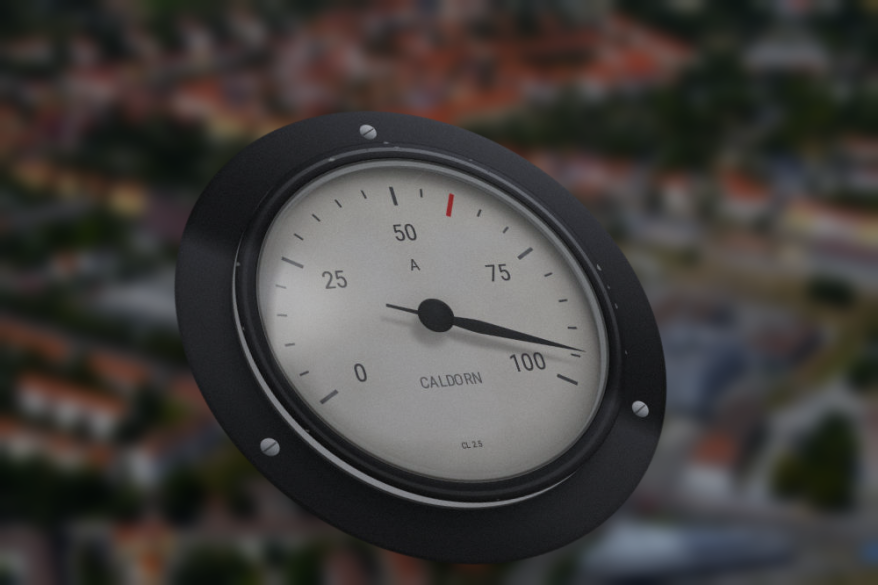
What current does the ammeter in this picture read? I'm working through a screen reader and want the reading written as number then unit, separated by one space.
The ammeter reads 95 A
